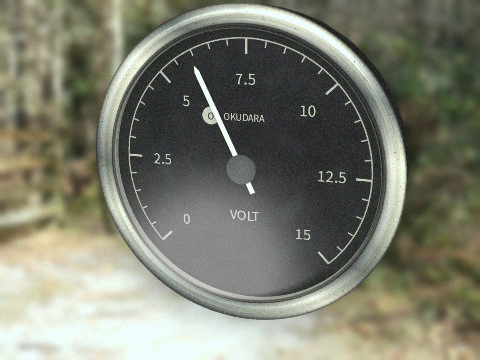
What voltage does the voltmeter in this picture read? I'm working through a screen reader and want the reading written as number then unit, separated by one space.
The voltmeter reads 6 V
